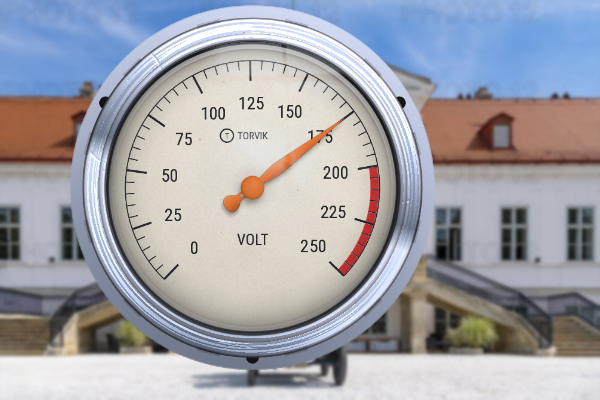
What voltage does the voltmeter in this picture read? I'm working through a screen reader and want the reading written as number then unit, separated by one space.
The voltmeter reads 175 V
